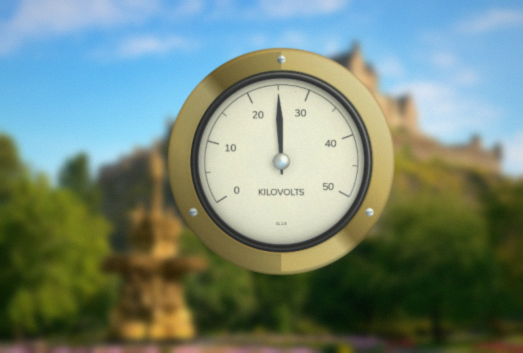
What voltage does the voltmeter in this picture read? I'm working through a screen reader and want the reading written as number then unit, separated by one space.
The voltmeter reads 25 kV
